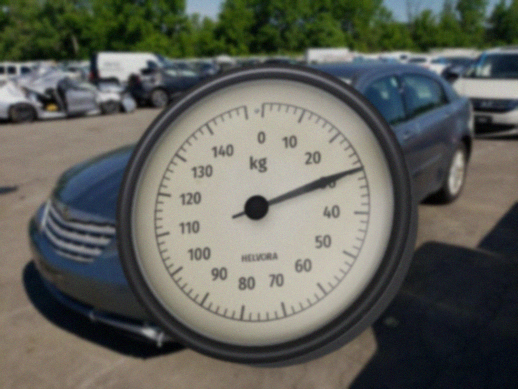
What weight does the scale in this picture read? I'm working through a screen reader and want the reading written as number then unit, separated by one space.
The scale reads 30 kg
